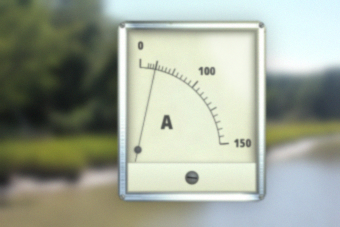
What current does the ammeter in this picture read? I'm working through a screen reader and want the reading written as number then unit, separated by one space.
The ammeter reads 50 A
